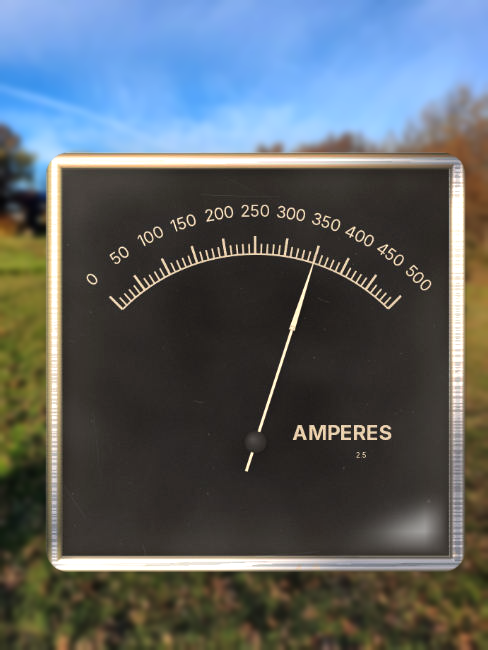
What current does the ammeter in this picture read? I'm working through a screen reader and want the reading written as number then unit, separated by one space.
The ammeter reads 350 A
